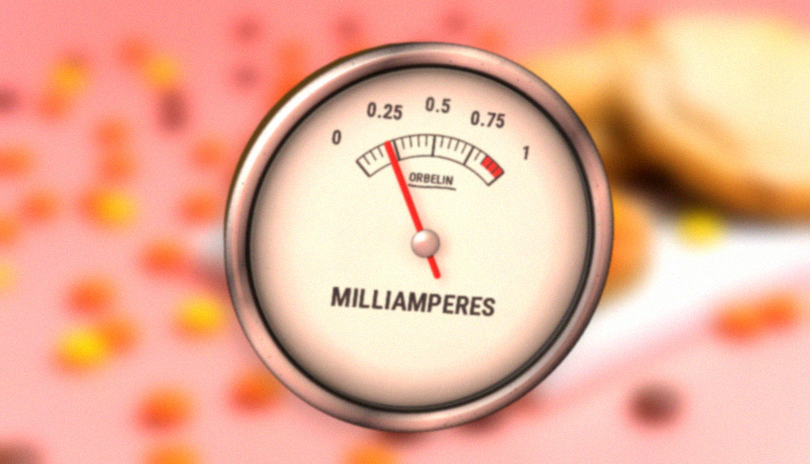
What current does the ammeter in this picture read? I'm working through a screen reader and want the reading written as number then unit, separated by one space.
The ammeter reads 0.2 mA
